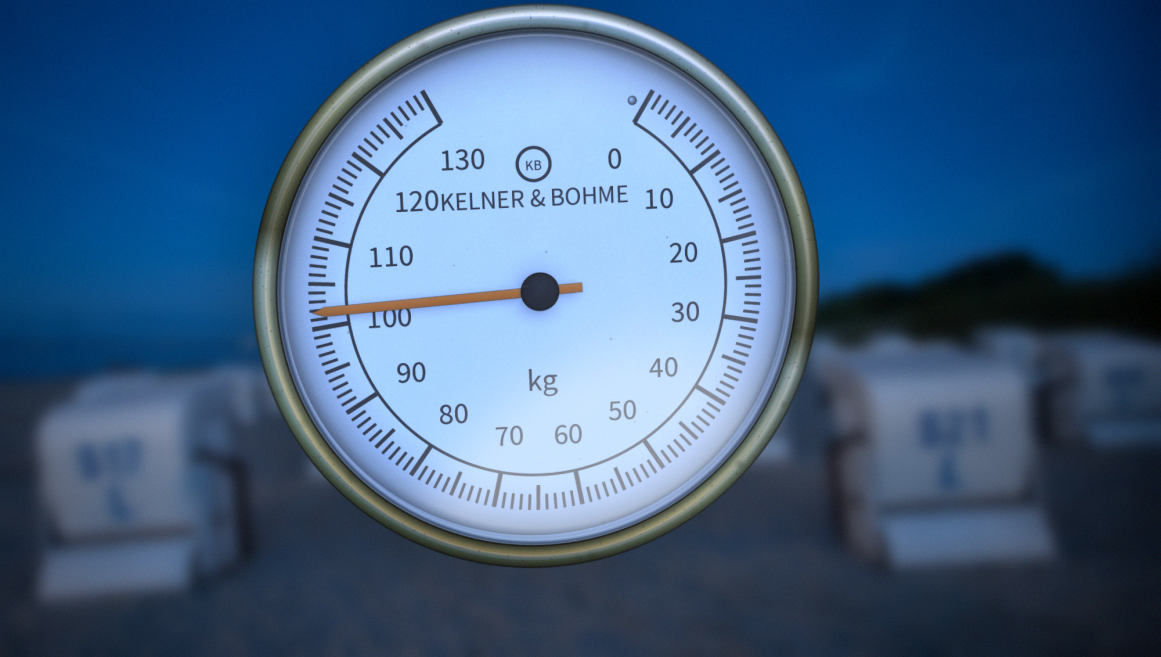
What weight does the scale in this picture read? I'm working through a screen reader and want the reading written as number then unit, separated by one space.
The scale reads 102 kg
